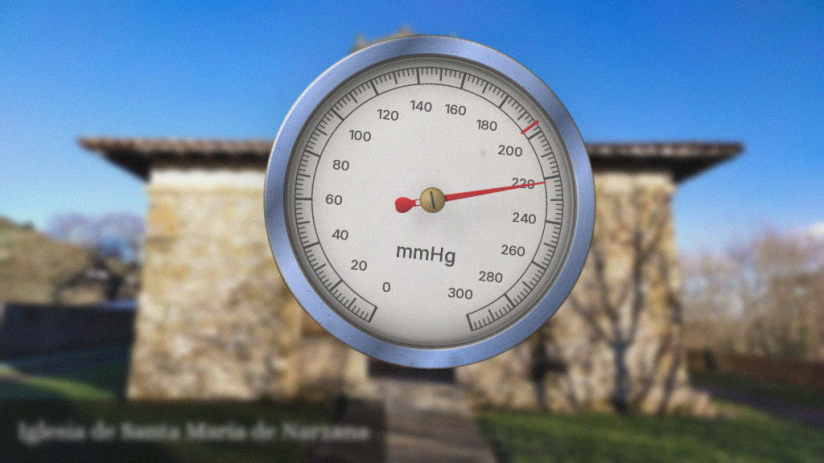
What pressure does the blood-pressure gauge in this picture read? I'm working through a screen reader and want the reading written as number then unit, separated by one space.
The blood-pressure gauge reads 222 mmHg
